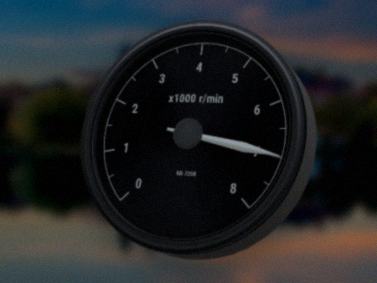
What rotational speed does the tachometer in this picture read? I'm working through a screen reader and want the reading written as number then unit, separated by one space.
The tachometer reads 7000 rpm
